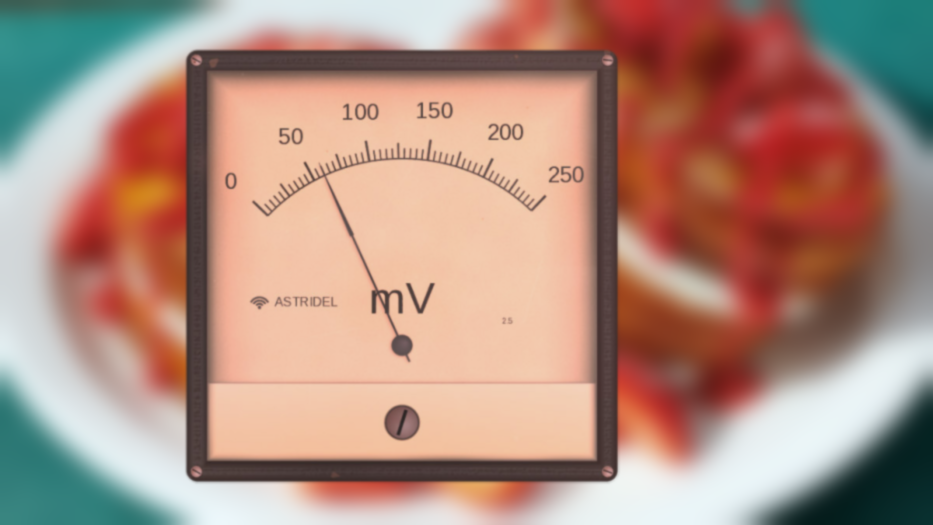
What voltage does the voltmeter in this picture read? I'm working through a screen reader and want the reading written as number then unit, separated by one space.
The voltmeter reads 60 mV
